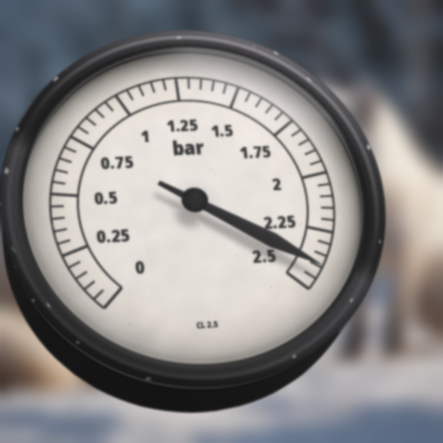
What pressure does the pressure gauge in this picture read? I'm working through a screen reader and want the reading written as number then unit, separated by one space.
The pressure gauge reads 2.4 bar
